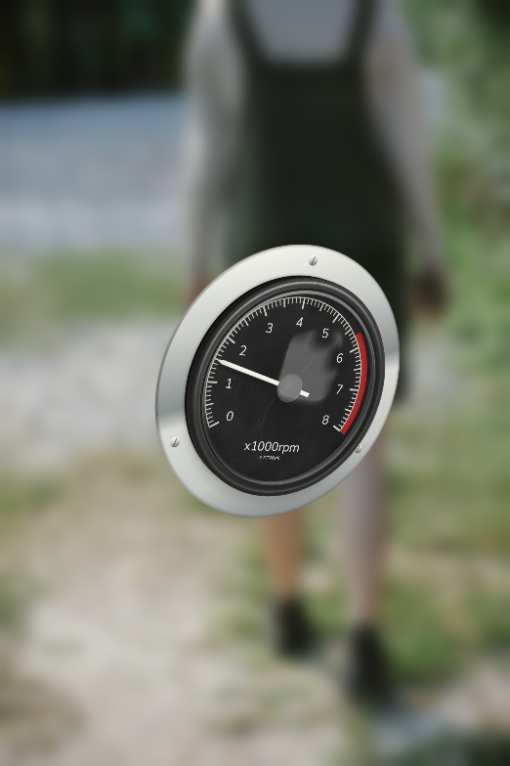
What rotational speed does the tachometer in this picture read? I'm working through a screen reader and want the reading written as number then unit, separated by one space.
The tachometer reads 1500 rpm
